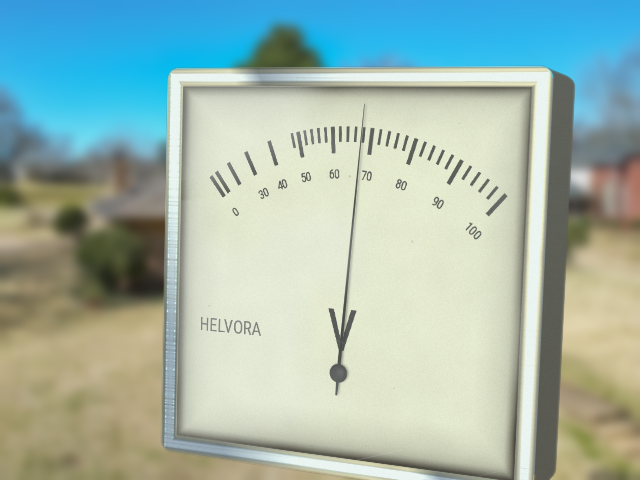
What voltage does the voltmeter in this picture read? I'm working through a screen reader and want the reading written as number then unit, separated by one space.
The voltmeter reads 68 V
